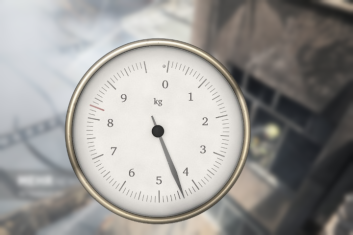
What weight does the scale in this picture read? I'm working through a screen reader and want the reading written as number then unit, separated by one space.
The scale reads 4.4 kg
